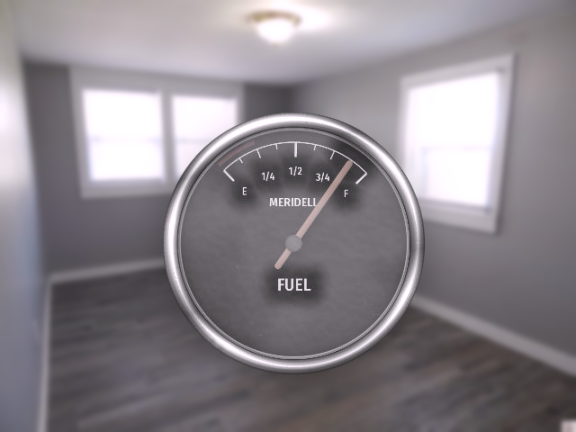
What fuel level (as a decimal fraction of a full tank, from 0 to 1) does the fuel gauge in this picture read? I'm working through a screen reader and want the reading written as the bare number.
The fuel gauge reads 0.875
